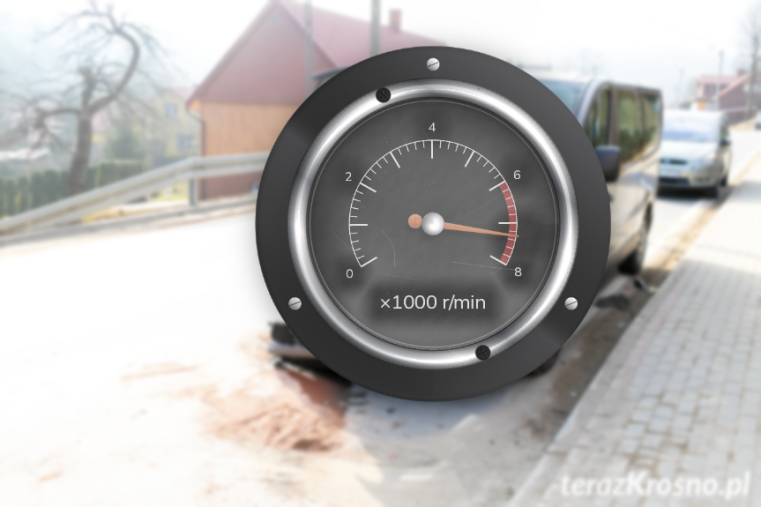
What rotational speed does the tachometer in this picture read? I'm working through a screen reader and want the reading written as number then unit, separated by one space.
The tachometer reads 7300 rpm
